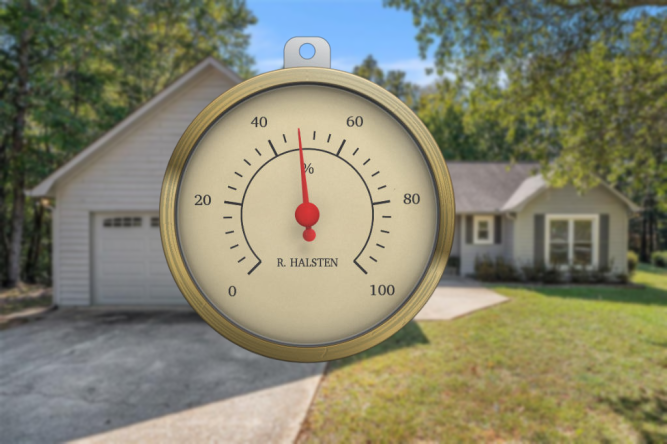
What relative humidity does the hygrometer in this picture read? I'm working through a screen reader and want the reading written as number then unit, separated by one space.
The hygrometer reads 48 %
